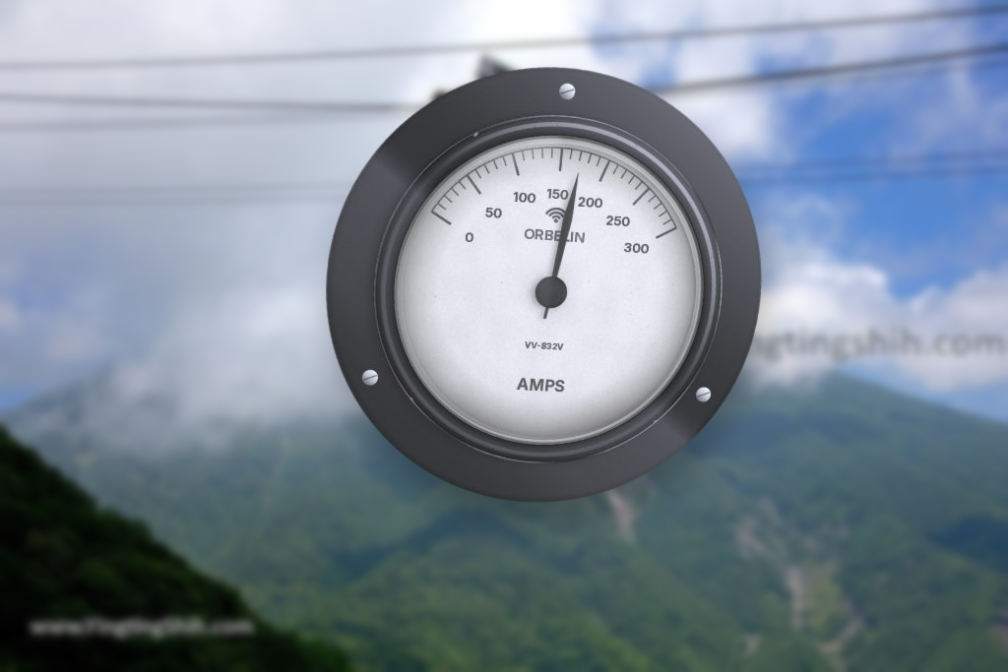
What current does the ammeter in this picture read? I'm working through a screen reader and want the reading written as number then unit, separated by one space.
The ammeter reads 170 A
